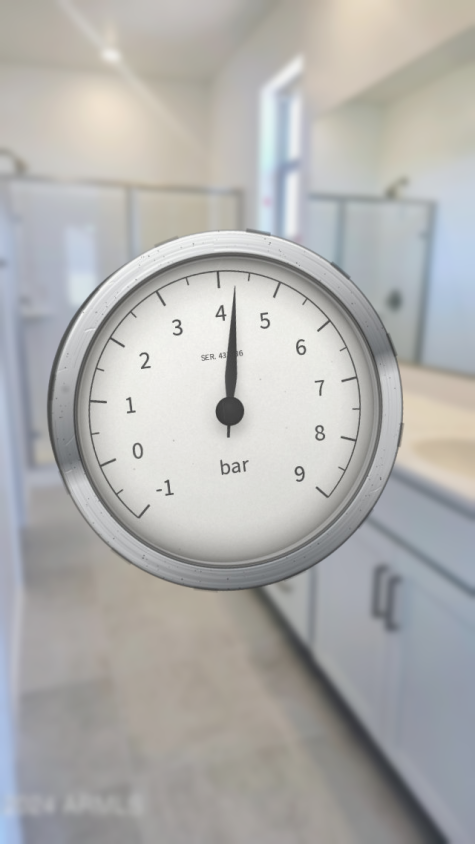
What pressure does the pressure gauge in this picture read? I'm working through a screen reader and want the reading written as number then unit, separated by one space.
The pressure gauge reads 4.25 bar
